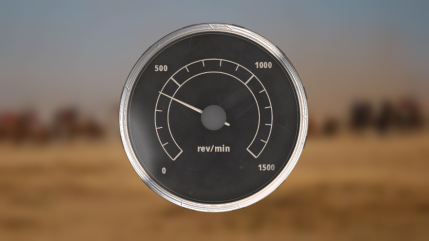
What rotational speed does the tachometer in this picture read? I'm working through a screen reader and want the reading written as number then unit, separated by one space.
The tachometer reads 400 rpm
